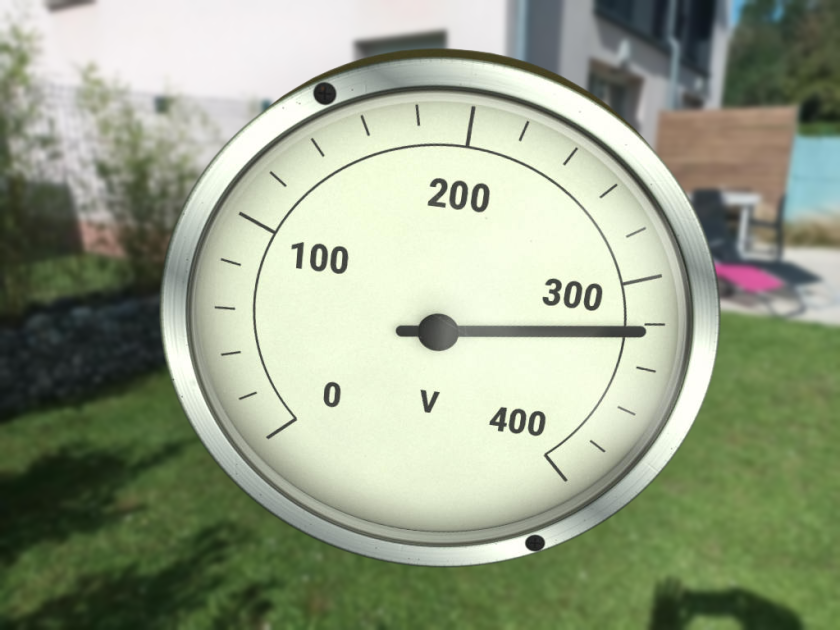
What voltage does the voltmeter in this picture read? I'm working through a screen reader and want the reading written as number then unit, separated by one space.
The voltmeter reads 320 V
